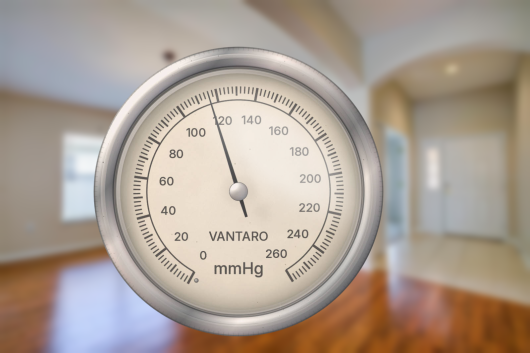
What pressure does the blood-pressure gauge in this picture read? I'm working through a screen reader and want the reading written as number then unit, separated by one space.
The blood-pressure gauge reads 116 mmHg
